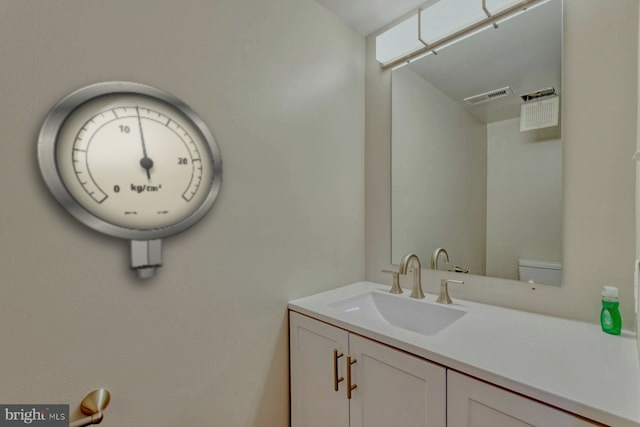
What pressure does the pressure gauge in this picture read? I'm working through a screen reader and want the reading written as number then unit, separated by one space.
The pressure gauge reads 12 kg/cm²
